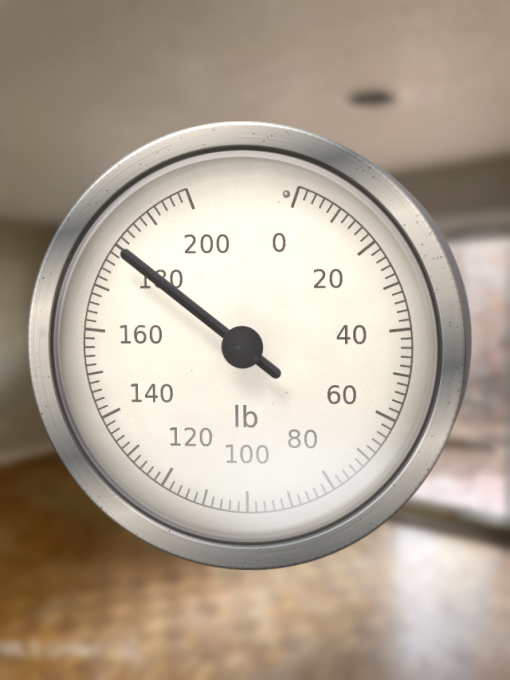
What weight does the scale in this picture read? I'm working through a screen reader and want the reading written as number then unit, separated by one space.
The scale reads 180 lb
